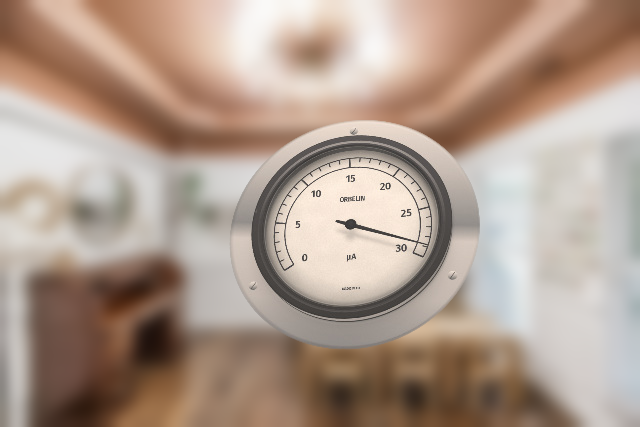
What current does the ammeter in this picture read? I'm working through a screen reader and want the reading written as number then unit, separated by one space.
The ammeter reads 29 µA
